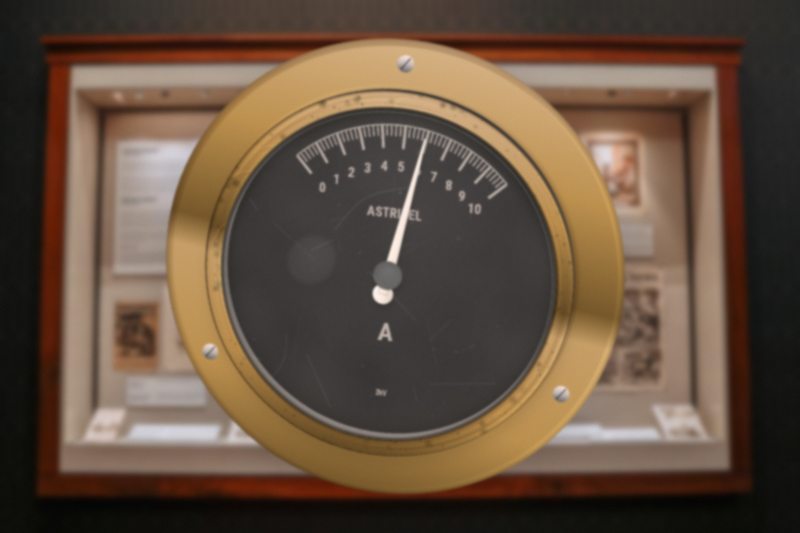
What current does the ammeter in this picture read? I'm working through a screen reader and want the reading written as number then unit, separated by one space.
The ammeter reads 6 A
